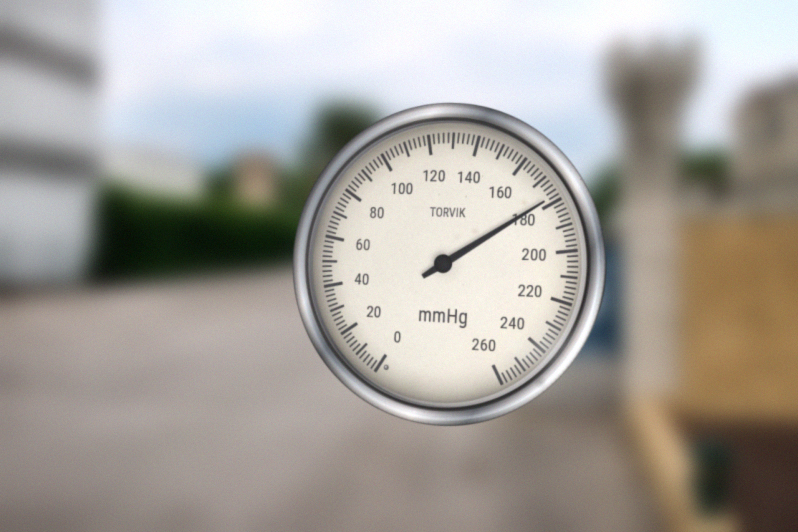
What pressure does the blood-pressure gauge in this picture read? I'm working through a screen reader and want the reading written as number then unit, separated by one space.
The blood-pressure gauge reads 178 mmHg
